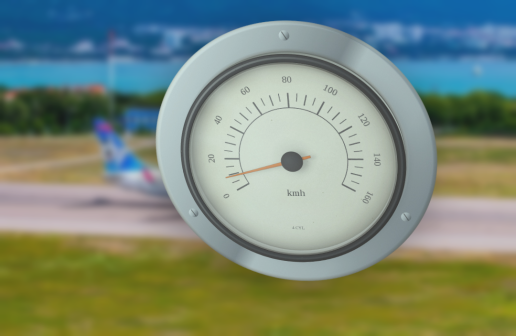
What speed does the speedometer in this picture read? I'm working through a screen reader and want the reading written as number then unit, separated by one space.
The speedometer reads 10 km/h
